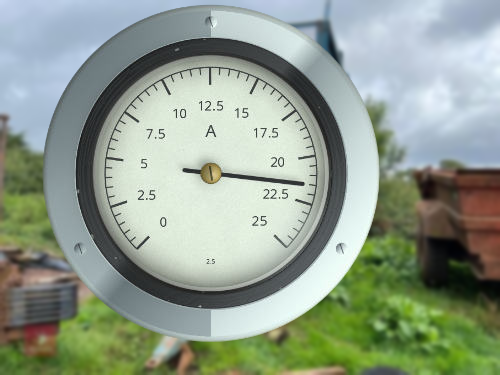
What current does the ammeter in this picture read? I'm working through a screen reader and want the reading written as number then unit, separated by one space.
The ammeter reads 21.5 A
